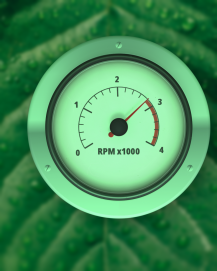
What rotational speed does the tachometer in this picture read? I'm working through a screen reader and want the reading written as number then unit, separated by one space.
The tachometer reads 2800 rpm
